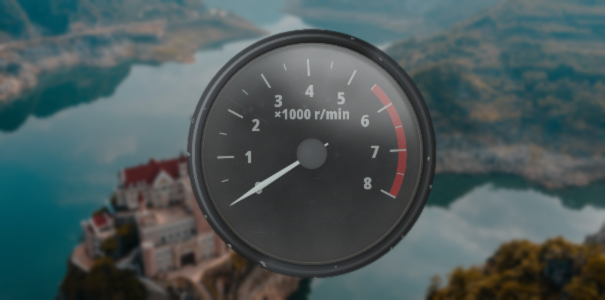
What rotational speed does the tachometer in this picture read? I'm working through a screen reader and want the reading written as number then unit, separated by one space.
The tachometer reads 0 rpm
